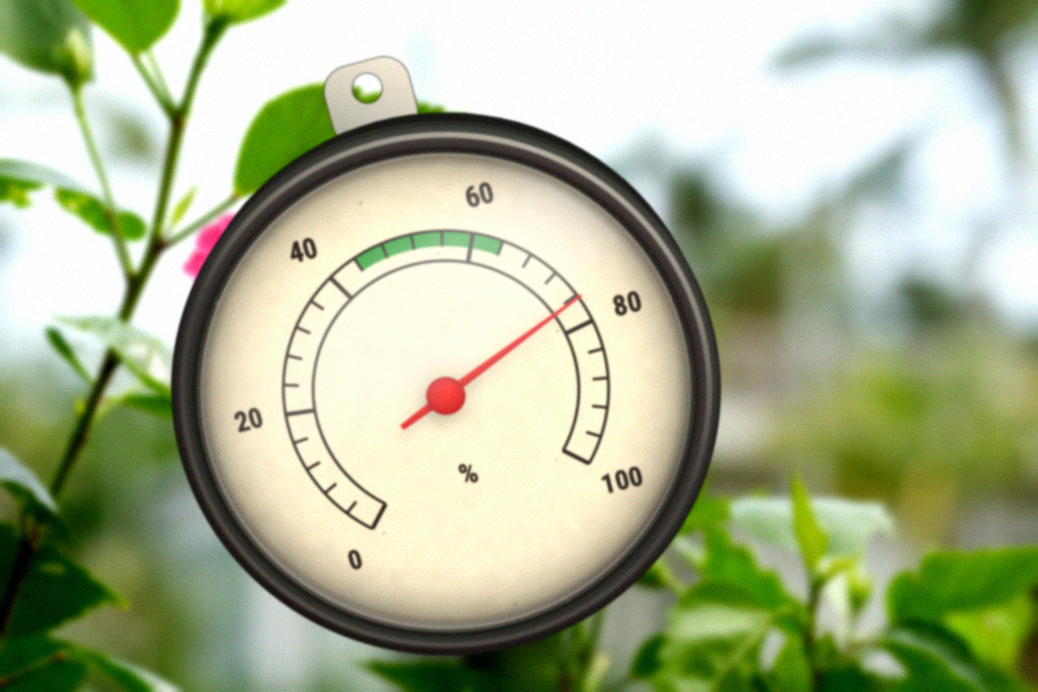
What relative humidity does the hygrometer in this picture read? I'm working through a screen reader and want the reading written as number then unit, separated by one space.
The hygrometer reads 76 %
